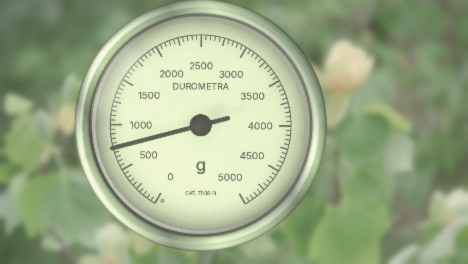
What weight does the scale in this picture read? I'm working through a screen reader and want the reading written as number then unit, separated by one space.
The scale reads 750 g
